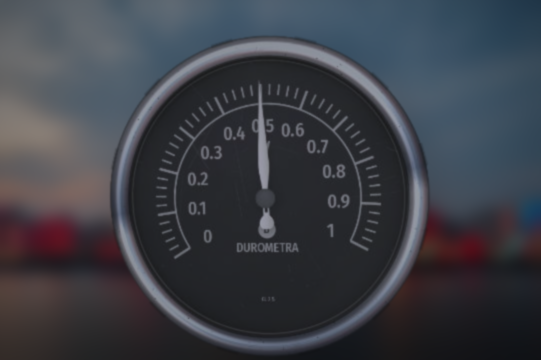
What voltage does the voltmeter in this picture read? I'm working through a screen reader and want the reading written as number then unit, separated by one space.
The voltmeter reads 0.5 V
